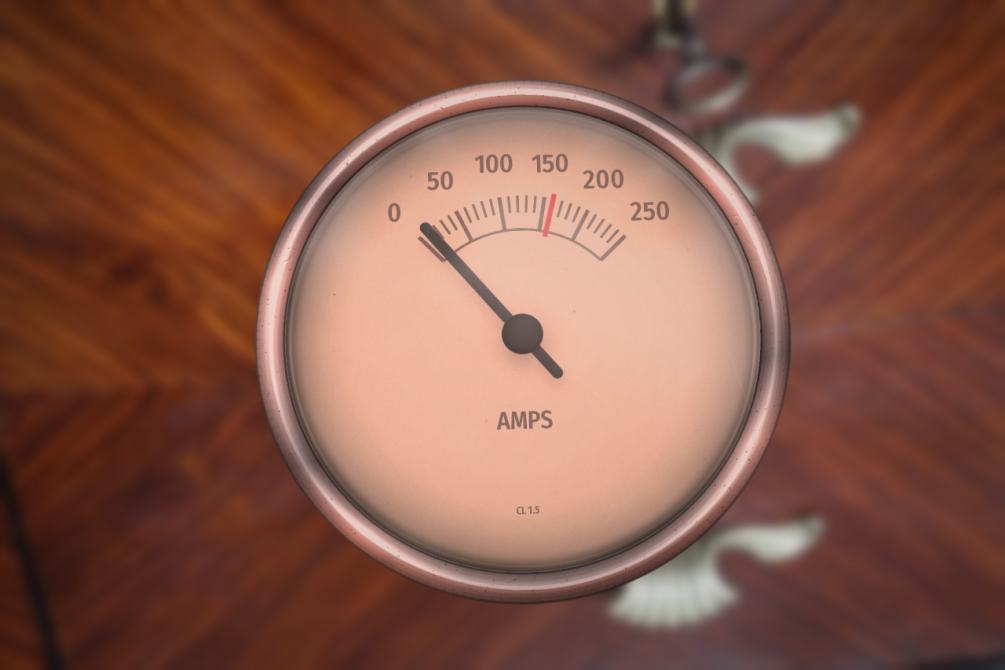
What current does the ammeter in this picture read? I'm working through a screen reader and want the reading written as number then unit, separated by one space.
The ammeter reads 10 A
